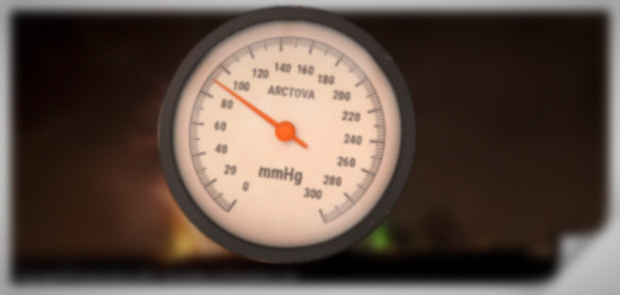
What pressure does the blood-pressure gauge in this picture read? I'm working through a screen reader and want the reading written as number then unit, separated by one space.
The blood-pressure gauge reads 90 mmHg
